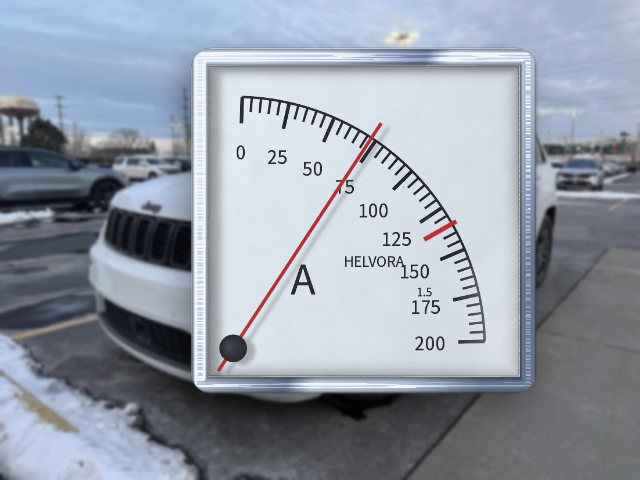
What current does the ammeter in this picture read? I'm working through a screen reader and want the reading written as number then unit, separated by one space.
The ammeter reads 72.5 A
